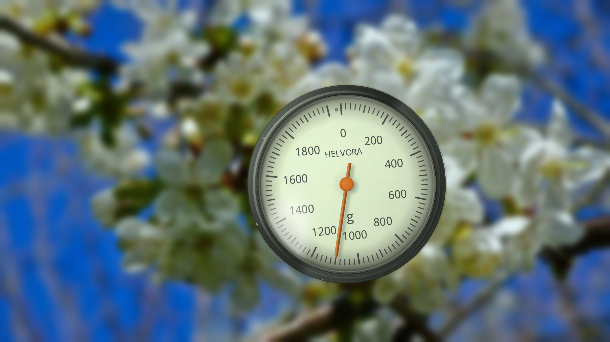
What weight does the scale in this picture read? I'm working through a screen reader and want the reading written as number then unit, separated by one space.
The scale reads 1100 g
